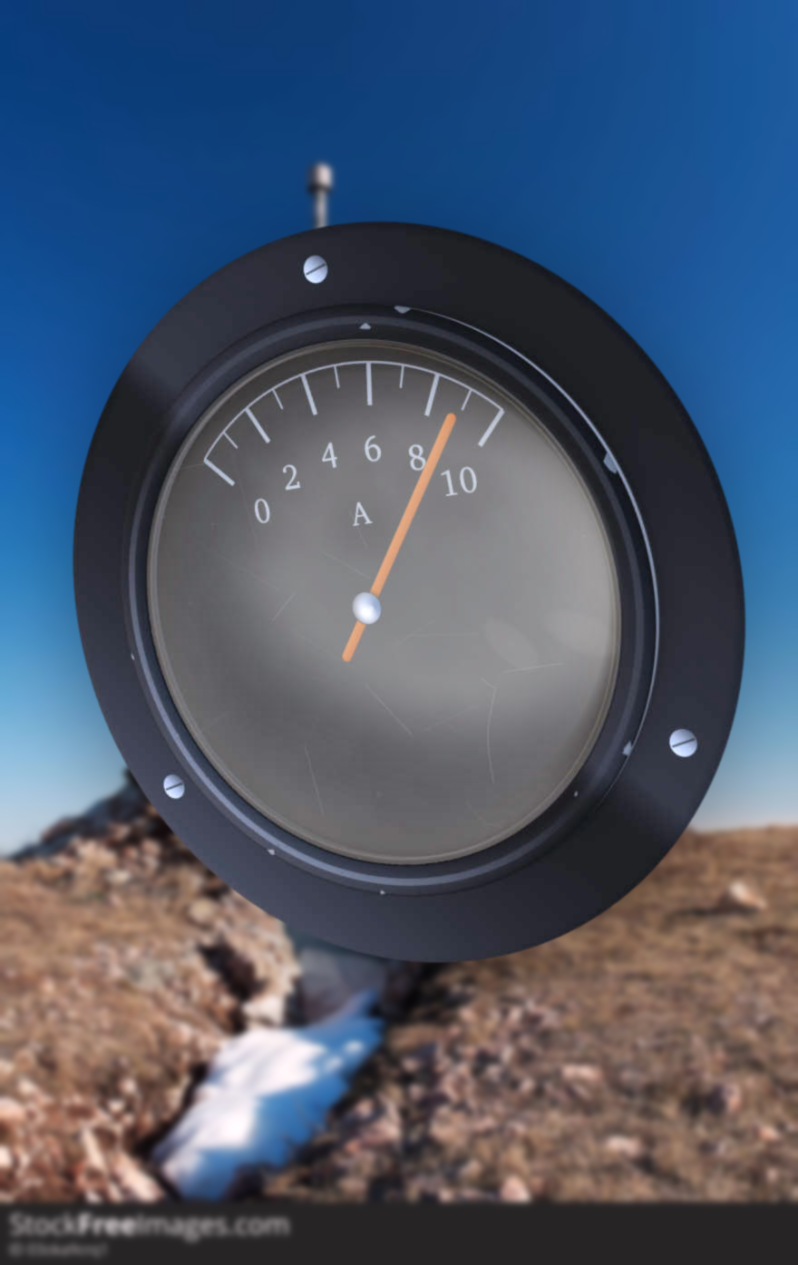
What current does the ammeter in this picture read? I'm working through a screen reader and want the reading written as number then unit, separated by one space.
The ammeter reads 9 A
